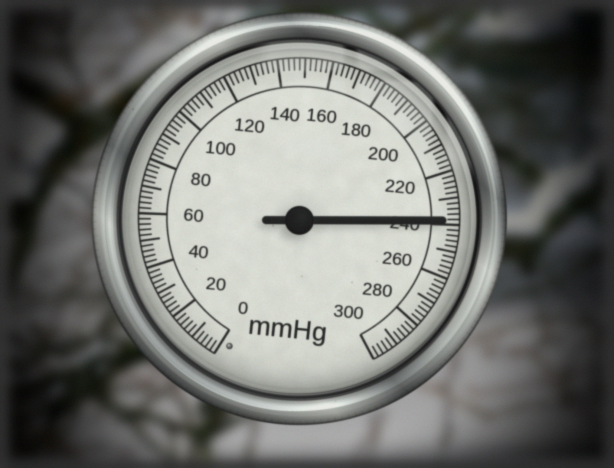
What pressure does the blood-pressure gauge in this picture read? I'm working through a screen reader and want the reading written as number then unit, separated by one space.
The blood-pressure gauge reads 238 mmHg
